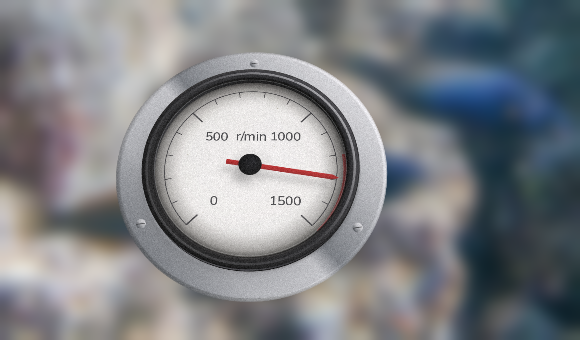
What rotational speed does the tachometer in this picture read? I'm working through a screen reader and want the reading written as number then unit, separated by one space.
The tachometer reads 1300 rpm
